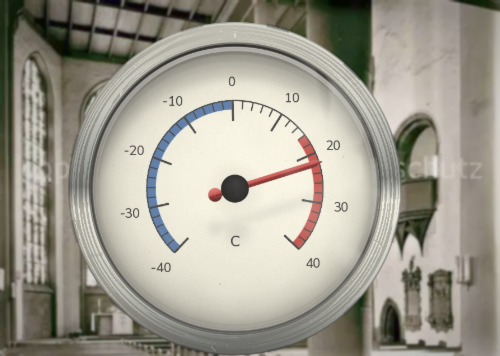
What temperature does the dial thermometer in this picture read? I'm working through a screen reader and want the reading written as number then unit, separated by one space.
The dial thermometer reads 22 °C
